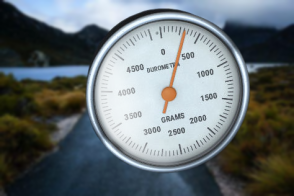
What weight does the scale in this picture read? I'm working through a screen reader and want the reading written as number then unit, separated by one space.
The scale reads 300 g
